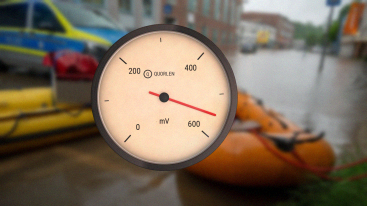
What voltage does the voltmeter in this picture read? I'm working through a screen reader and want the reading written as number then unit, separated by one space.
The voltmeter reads 550 mV
